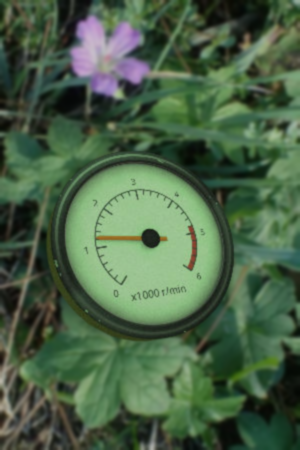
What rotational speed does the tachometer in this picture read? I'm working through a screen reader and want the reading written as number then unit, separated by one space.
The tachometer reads 1200 rpm
